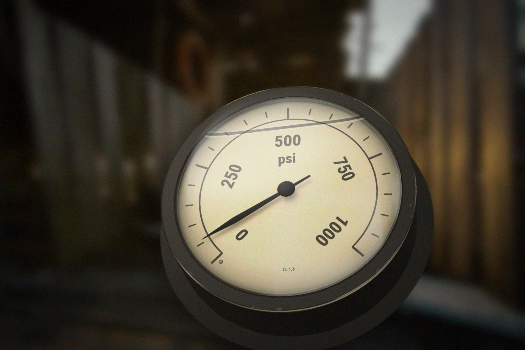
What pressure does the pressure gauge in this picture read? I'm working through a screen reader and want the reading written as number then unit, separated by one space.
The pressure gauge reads 50 psi
